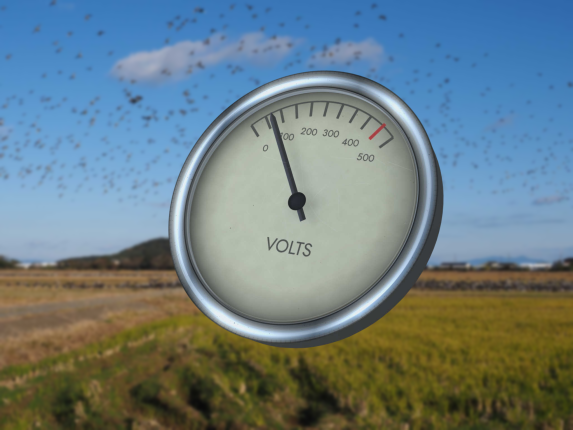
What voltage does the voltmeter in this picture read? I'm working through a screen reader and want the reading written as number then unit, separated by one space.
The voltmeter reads 75 V
